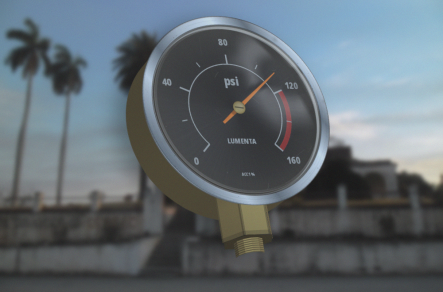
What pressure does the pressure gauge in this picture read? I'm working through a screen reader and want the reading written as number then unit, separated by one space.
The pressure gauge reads 110 psi
